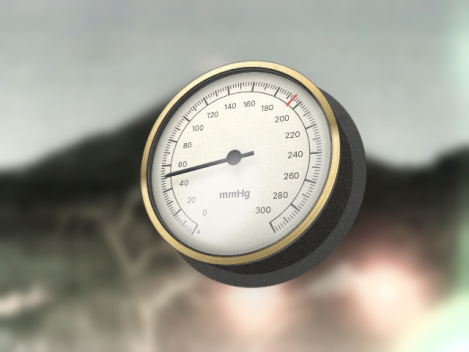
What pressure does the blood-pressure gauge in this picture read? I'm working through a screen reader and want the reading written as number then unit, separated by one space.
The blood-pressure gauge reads 50 mmHg
